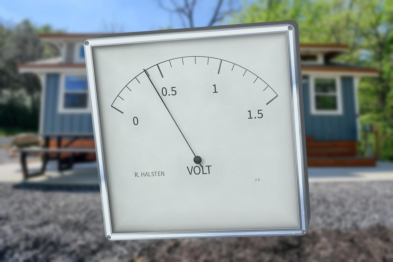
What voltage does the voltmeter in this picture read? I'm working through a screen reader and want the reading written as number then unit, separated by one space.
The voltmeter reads 0.4 V
